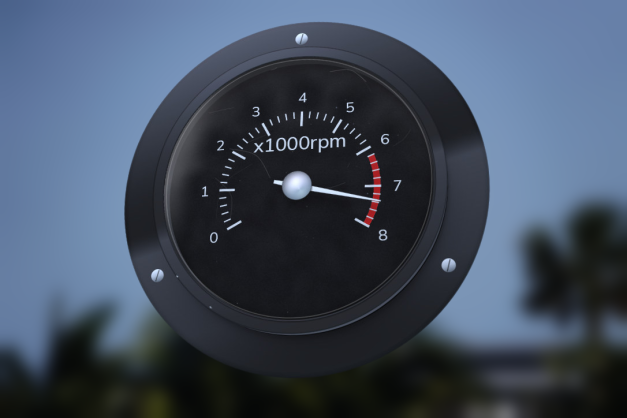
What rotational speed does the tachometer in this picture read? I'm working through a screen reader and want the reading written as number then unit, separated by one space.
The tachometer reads 7400 rpm
